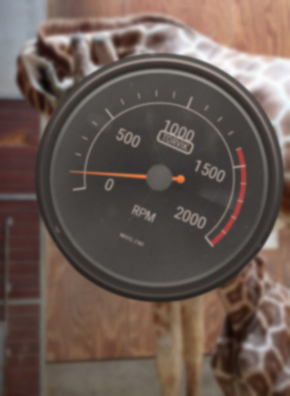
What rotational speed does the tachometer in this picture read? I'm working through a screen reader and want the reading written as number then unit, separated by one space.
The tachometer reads 100 rpm
